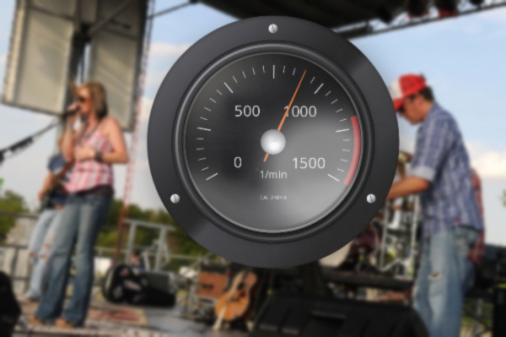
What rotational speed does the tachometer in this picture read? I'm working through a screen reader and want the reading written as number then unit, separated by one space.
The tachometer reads 900 rpm
